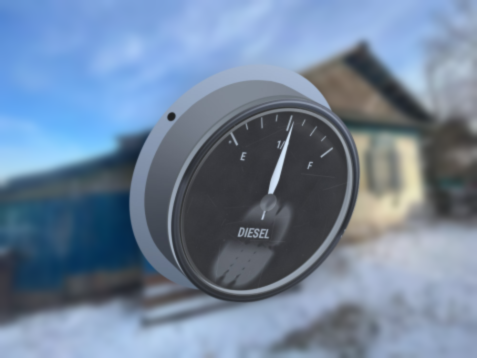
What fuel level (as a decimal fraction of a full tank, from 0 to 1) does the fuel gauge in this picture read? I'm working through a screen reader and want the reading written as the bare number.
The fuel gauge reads 0.5
